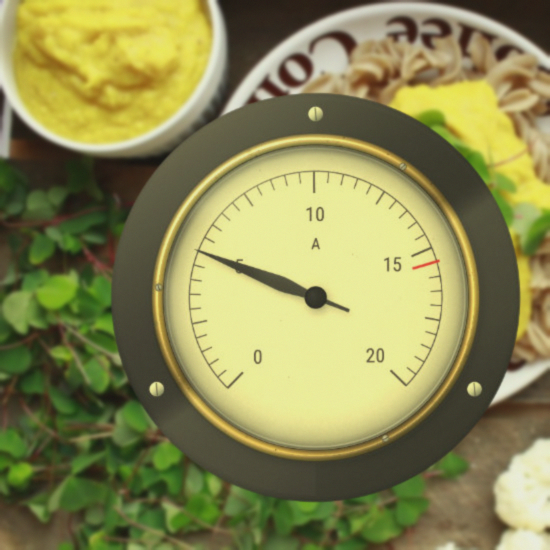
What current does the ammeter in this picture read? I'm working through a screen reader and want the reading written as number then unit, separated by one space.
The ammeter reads 5 A
